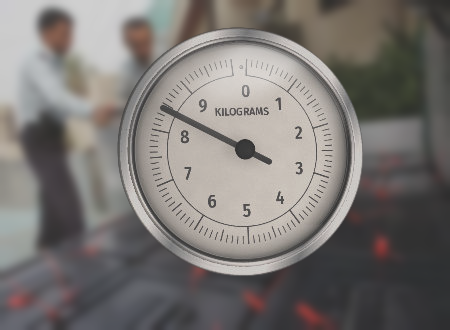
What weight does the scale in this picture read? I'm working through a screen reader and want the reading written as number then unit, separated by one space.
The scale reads 8.4 kg
